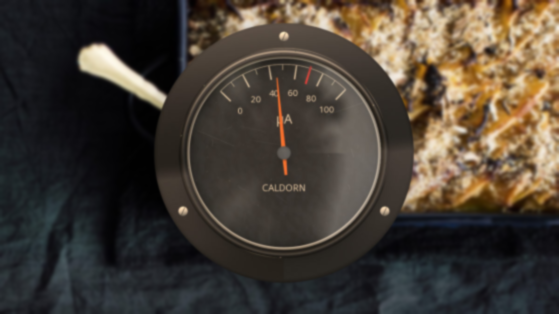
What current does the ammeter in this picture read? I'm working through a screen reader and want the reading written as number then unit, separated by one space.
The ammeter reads 45 µA
